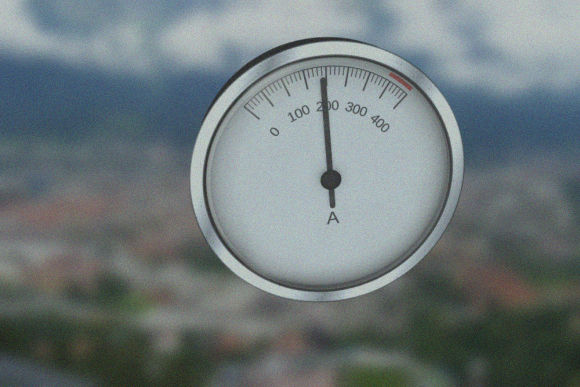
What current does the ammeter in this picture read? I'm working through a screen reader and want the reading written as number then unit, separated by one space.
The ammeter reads 190 A
